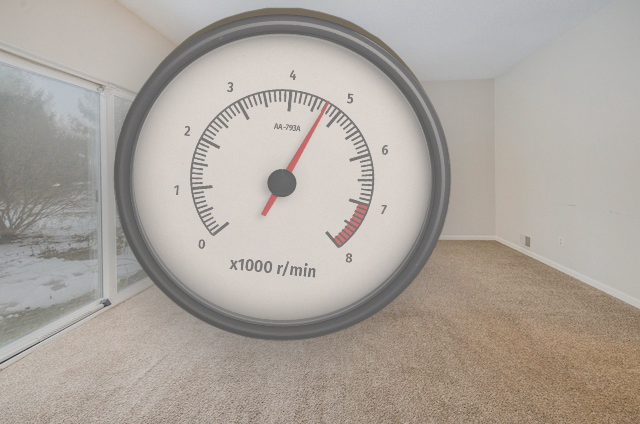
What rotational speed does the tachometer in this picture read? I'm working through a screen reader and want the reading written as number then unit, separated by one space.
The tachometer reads 4700 rpm
